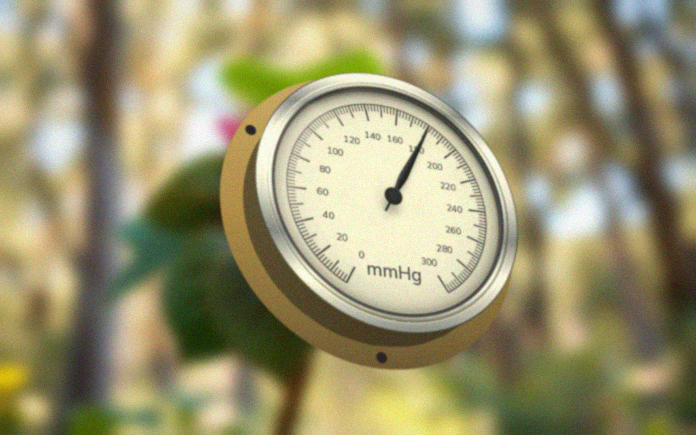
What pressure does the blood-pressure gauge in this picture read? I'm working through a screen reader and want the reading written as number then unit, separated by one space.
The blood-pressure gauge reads 180 mmHg
